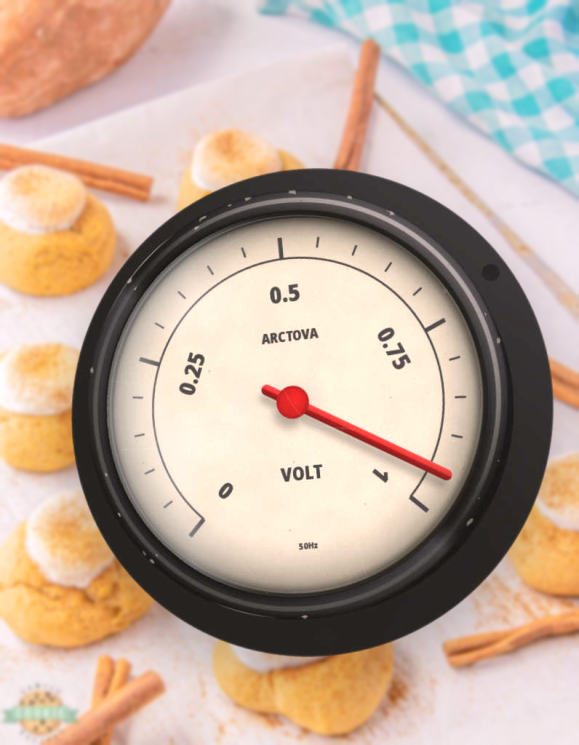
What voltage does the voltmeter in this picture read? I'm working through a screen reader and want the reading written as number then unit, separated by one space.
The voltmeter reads 0.95 V
